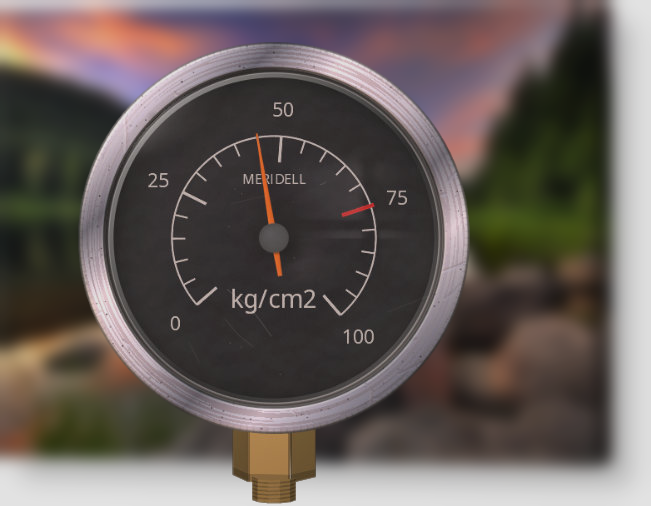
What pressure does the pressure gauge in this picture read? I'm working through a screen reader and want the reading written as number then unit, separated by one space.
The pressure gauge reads 45 kg/cm²
